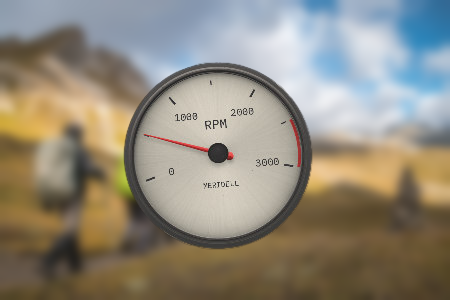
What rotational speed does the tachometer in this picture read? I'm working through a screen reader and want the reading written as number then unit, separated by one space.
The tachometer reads 500 rpm
